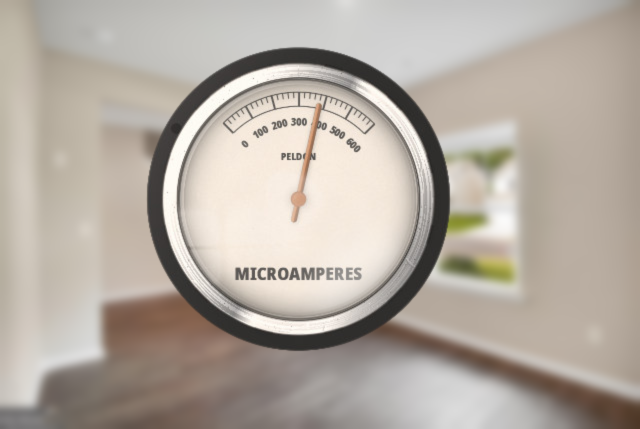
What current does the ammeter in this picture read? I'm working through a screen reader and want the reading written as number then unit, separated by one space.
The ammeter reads 380 µA
